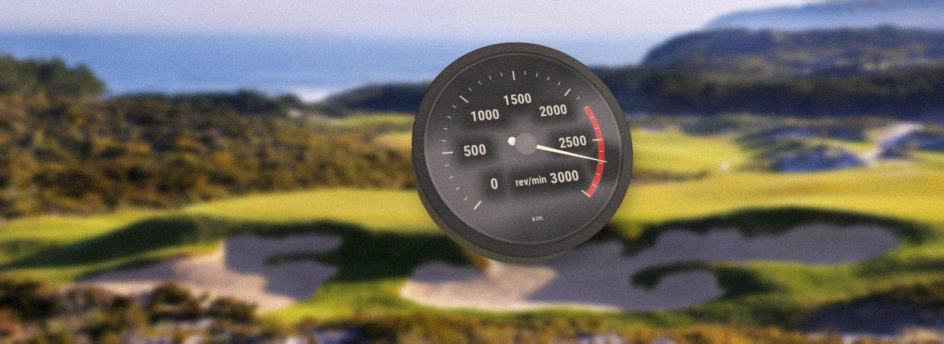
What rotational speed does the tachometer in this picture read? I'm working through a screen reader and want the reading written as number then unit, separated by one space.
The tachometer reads 2700 rpm
